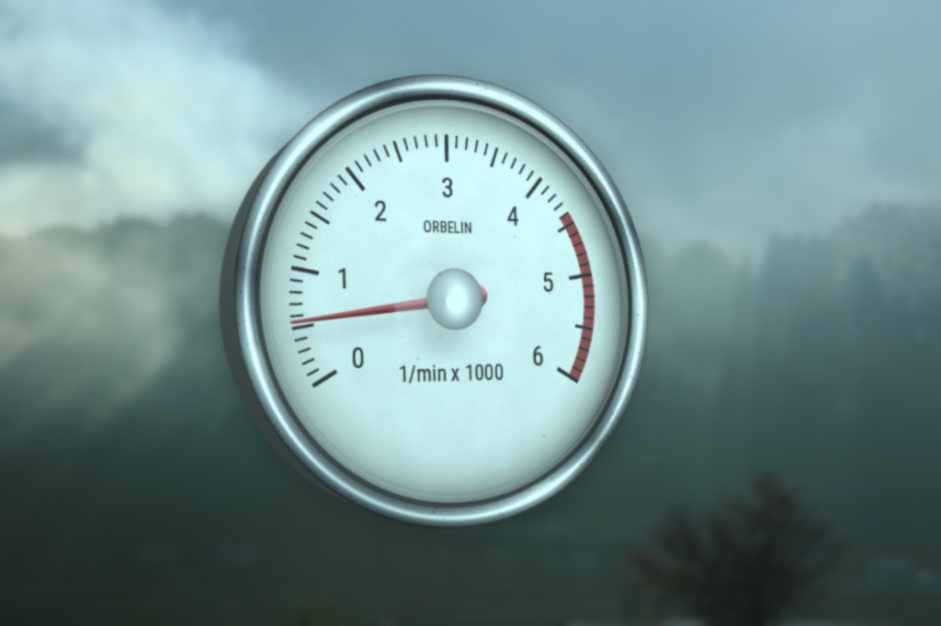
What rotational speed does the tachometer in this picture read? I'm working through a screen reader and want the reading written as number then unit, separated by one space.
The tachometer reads 550 rpm
